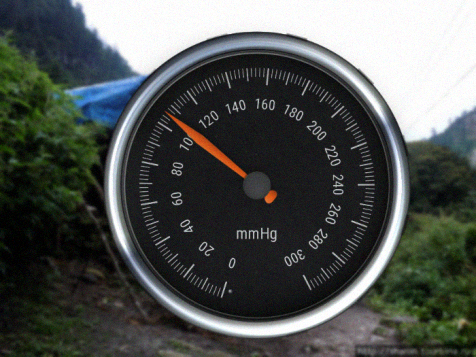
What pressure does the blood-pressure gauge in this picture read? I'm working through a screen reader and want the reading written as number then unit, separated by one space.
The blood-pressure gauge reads 106 mmHg
